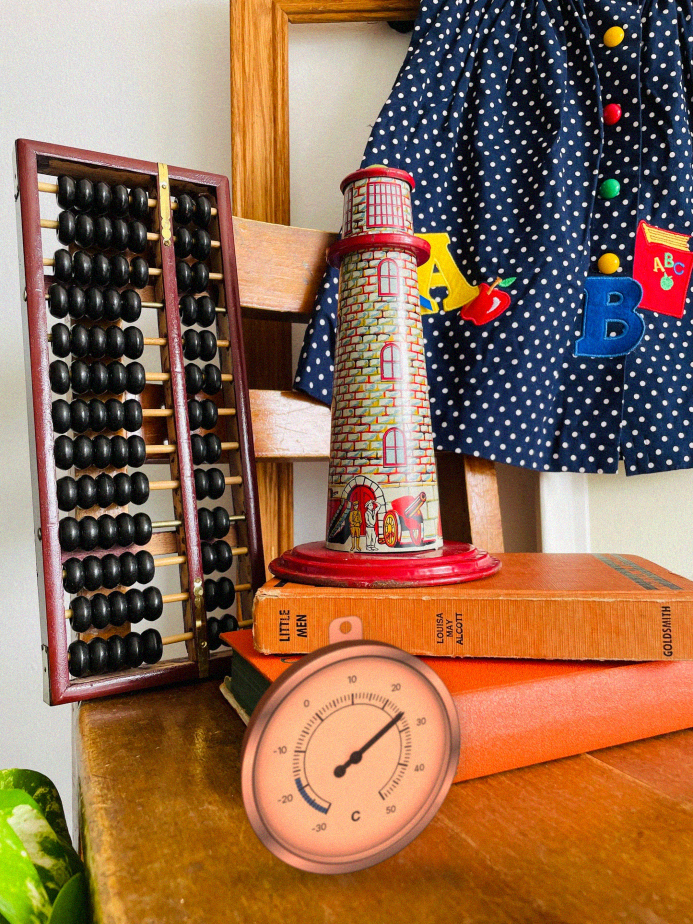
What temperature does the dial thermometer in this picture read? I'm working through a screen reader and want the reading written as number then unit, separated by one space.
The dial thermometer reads 25 °C
